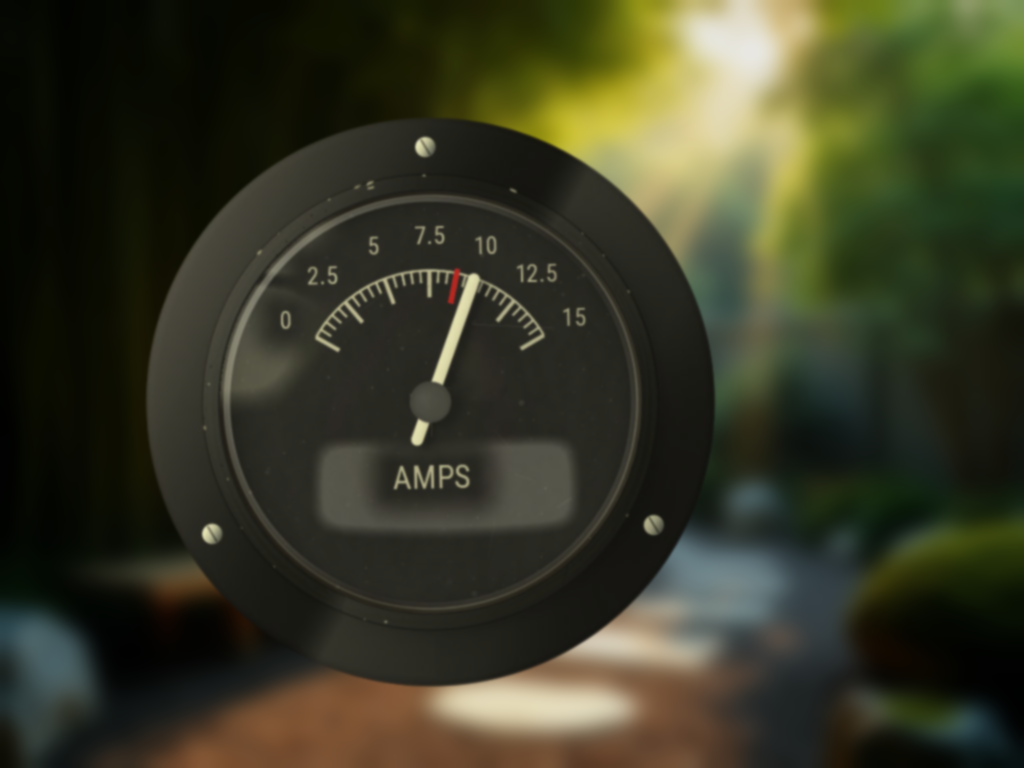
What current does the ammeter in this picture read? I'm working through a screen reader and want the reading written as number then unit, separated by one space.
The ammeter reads 10 A
